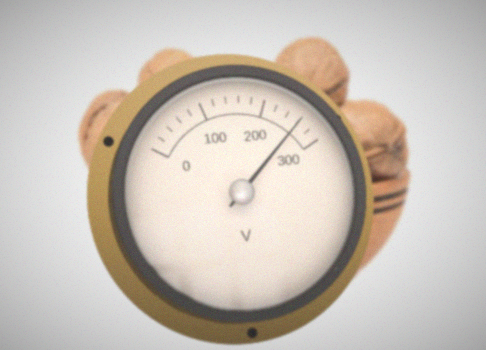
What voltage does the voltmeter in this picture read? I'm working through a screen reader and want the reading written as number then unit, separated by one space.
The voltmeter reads 260 V
